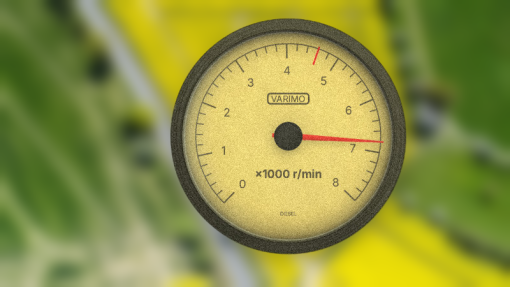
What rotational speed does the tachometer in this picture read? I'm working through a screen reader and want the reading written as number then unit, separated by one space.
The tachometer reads 6800 rpm
